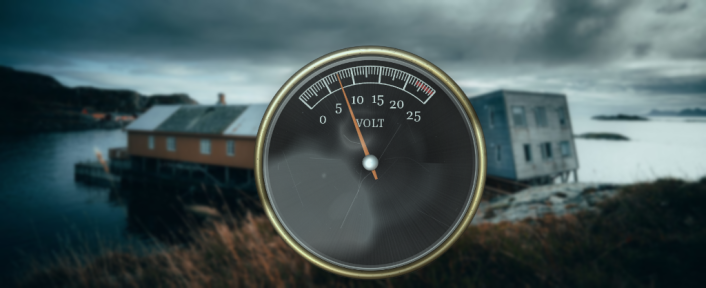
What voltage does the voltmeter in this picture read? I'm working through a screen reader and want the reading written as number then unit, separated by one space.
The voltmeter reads 7.5 V
